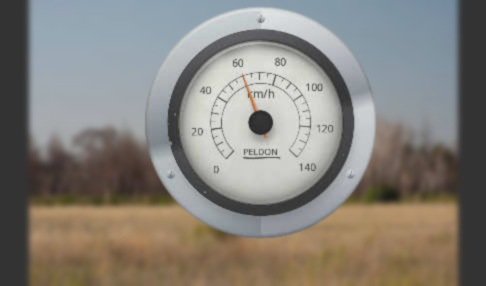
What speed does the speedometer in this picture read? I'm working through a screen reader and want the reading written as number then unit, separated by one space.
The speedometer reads 60 km/h
